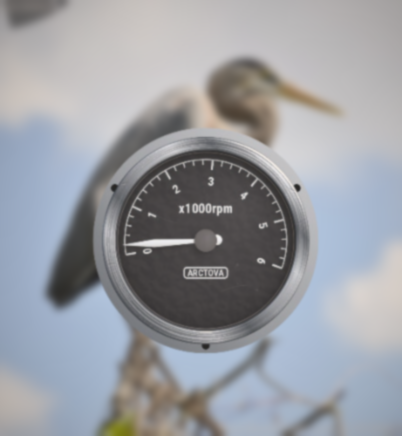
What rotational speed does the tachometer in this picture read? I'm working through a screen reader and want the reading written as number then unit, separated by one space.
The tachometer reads 200 rpm
